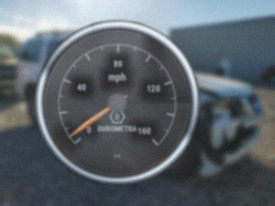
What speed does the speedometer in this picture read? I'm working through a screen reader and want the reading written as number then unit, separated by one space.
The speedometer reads 5 mph
